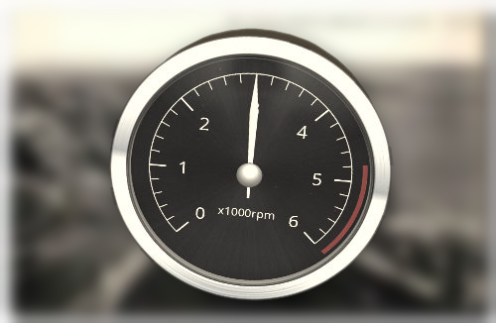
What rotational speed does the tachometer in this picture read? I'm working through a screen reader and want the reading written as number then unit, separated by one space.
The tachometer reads 3000 rpm
